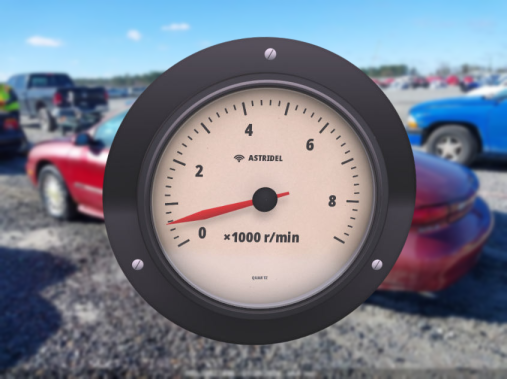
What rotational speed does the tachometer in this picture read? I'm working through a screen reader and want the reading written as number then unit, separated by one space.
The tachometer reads 600 rpm
